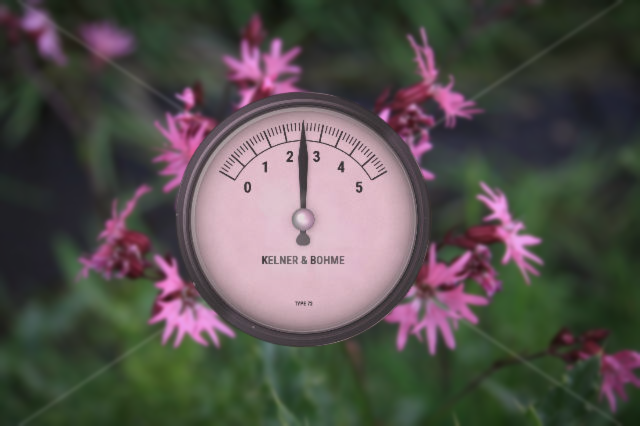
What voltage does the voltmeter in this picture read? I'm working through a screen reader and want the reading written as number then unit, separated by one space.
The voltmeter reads 2.5 V
